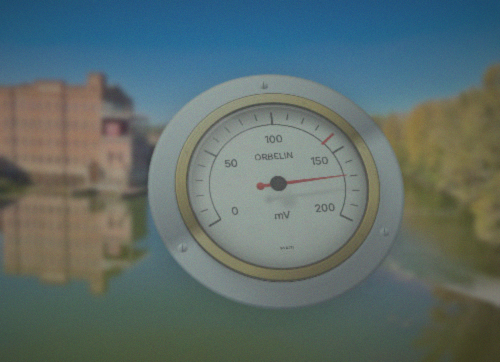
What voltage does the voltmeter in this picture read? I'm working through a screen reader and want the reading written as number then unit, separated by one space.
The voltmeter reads 170 mV
